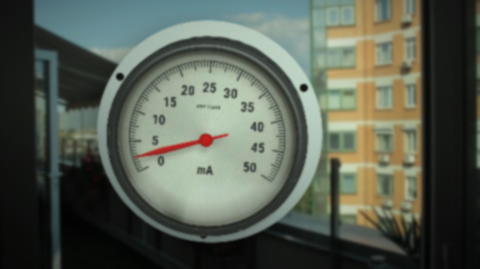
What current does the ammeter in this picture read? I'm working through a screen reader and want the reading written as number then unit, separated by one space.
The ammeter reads 2.5 mA
